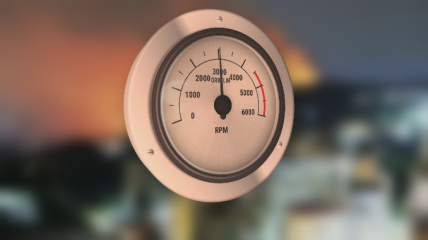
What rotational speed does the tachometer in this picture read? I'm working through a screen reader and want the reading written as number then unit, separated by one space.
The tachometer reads 3000 rpm
